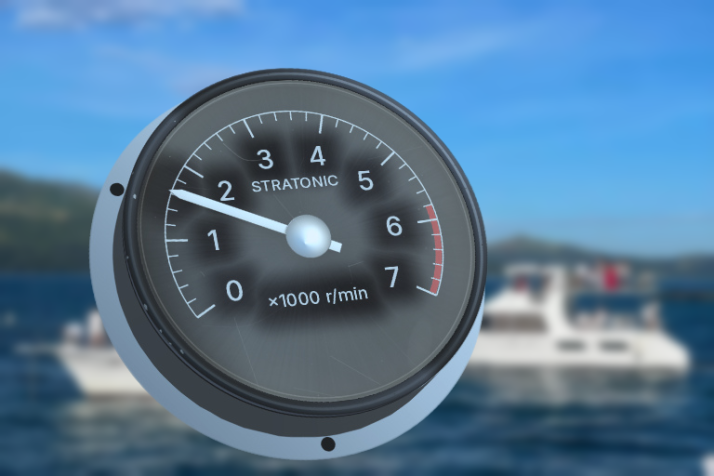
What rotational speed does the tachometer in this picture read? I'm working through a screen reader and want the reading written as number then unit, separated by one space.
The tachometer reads 1600 rpm
